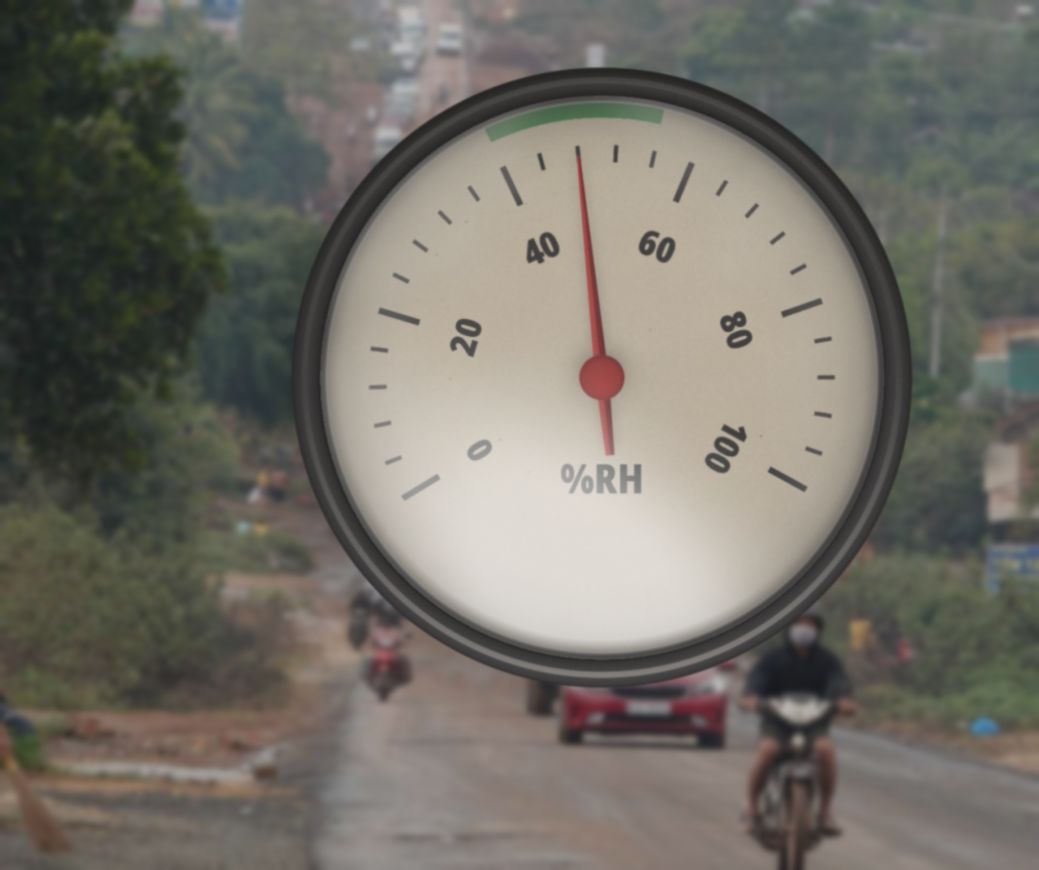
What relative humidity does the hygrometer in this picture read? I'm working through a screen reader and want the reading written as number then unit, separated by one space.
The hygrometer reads 48 %
